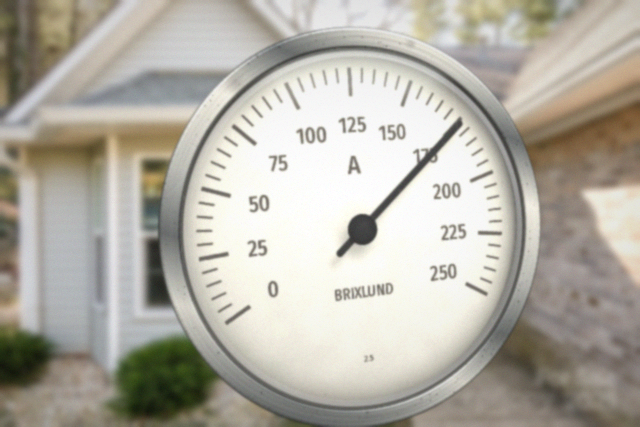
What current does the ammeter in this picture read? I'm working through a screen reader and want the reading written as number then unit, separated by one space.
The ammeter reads 175 A
